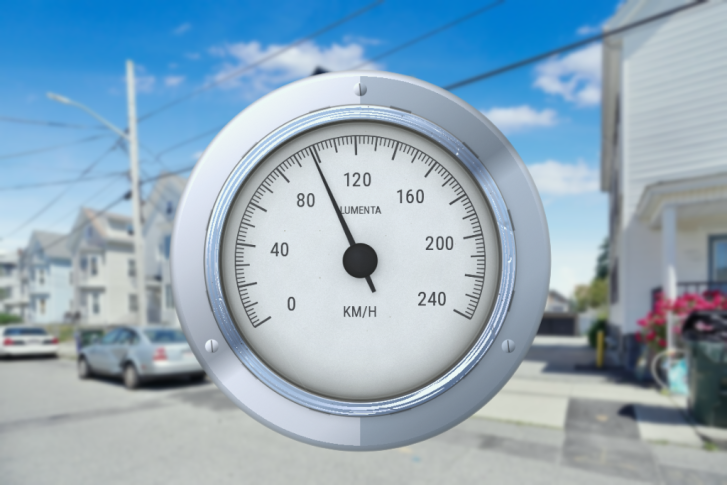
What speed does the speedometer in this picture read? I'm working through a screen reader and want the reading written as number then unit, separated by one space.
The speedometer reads 98 km/h
